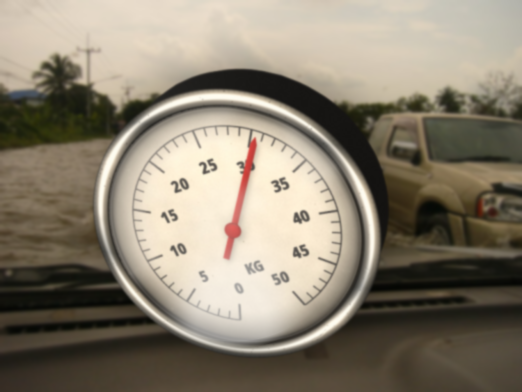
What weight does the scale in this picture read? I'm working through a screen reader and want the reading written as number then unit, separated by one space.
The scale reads 30.5 kg
